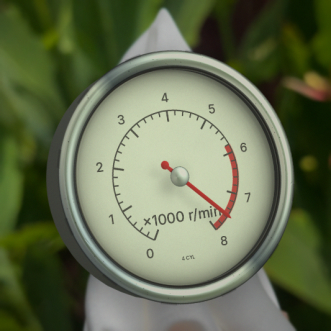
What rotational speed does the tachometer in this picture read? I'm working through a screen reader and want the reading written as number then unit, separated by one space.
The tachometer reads 7600 rpm
